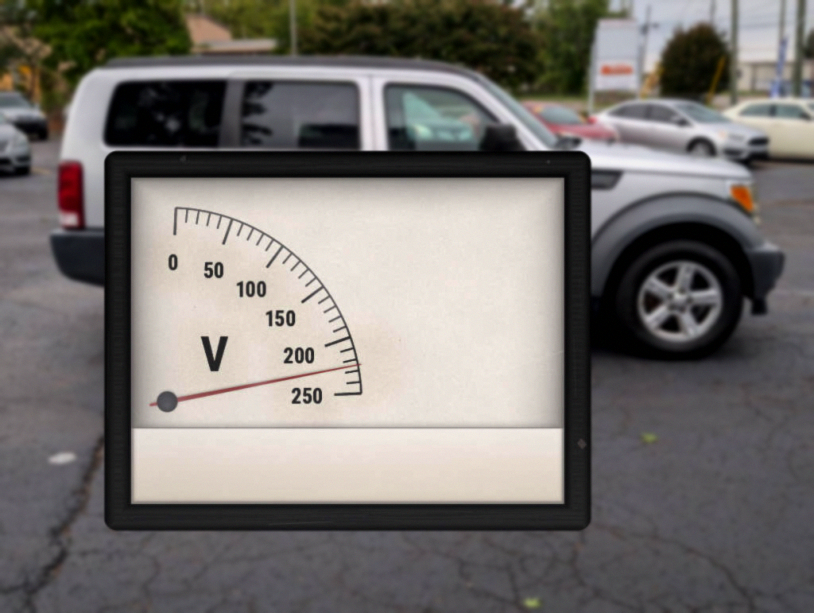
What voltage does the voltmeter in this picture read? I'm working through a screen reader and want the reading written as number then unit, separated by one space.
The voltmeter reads 225 V
